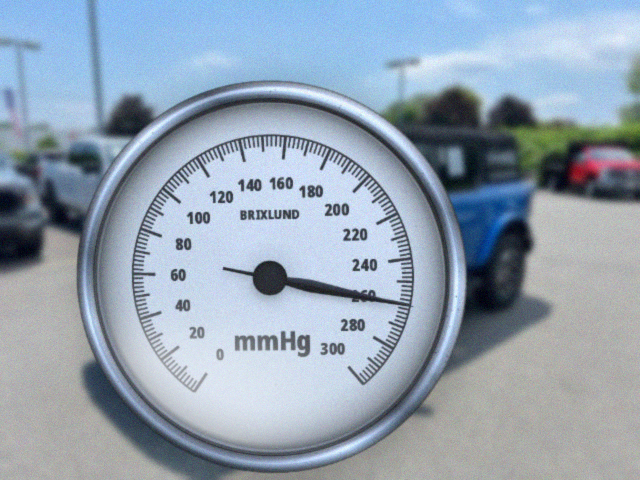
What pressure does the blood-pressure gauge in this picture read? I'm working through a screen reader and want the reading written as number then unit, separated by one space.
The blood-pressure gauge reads 260 mmHg
